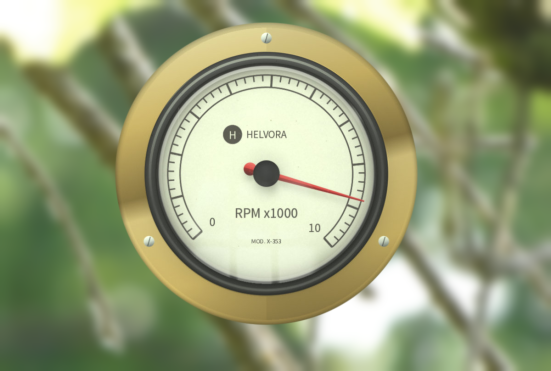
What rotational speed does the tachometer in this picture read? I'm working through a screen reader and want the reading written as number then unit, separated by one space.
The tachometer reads 8800 rpm
